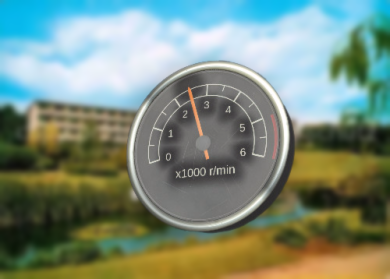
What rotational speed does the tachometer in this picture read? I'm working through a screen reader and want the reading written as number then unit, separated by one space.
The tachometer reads 2500 rpm
